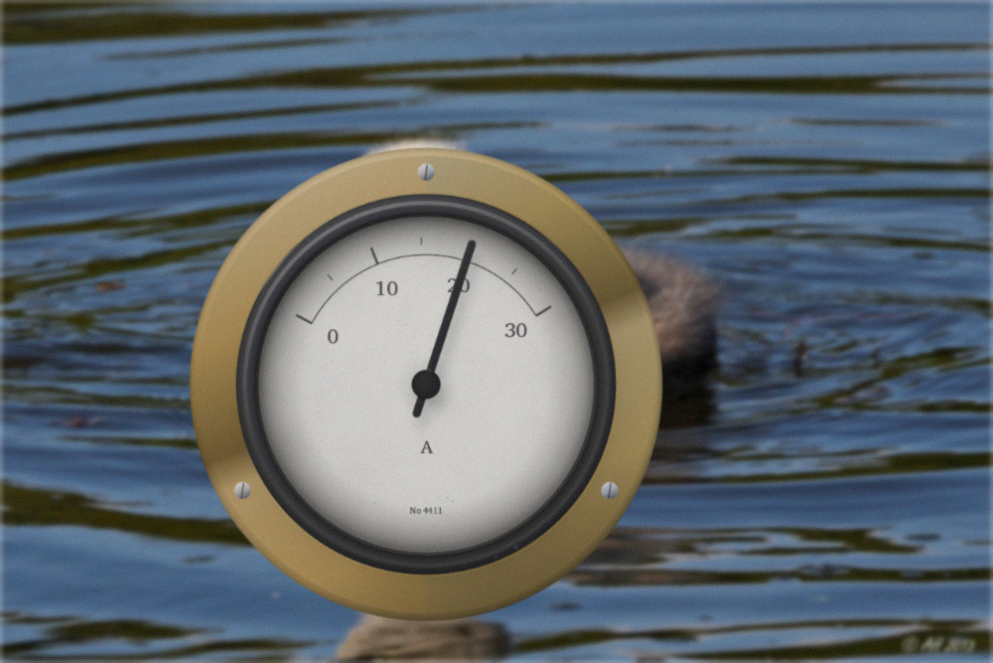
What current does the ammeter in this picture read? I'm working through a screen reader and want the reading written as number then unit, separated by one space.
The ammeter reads 20 A
